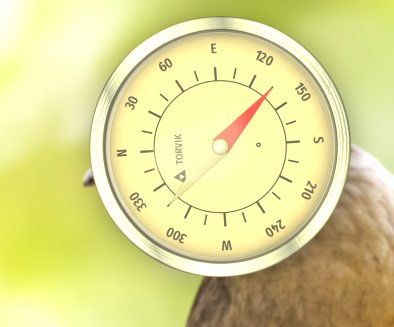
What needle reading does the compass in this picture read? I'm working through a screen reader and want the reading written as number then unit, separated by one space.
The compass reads 135 °
